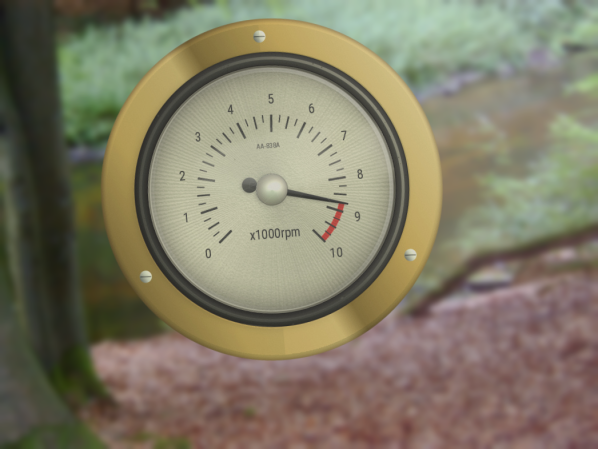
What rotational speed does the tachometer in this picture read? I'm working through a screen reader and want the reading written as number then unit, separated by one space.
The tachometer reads 8750 rpm
